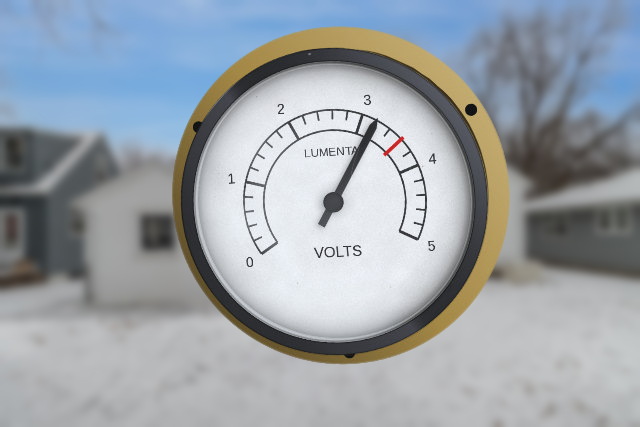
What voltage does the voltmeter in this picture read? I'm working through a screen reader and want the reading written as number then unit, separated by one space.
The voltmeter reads 3.2 V
